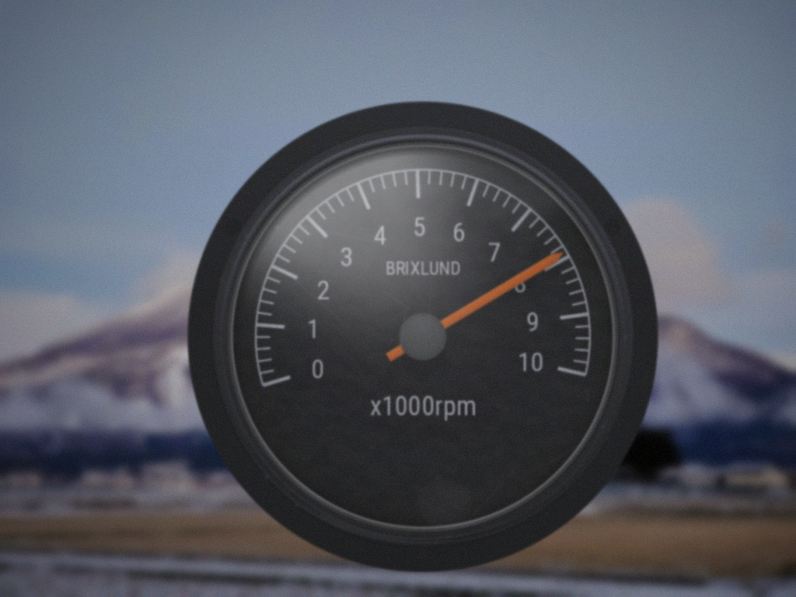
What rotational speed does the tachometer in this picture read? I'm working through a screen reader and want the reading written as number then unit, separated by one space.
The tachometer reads 7900 rpm
